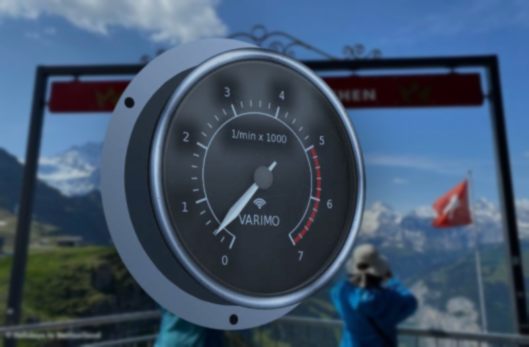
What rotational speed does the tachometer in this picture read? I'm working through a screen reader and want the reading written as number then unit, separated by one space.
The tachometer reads 400 rpm
